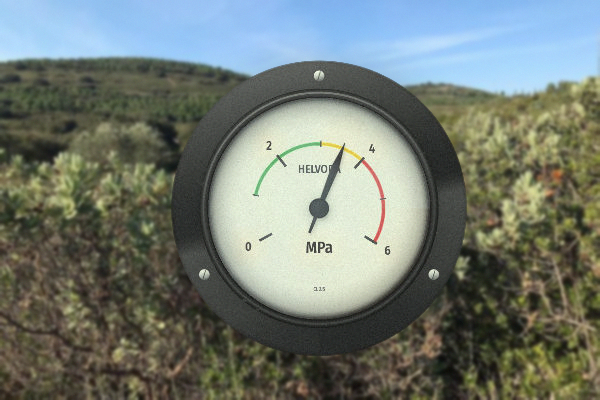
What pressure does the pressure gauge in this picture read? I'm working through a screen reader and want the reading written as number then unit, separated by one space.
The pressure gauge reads 3.5 MPa
